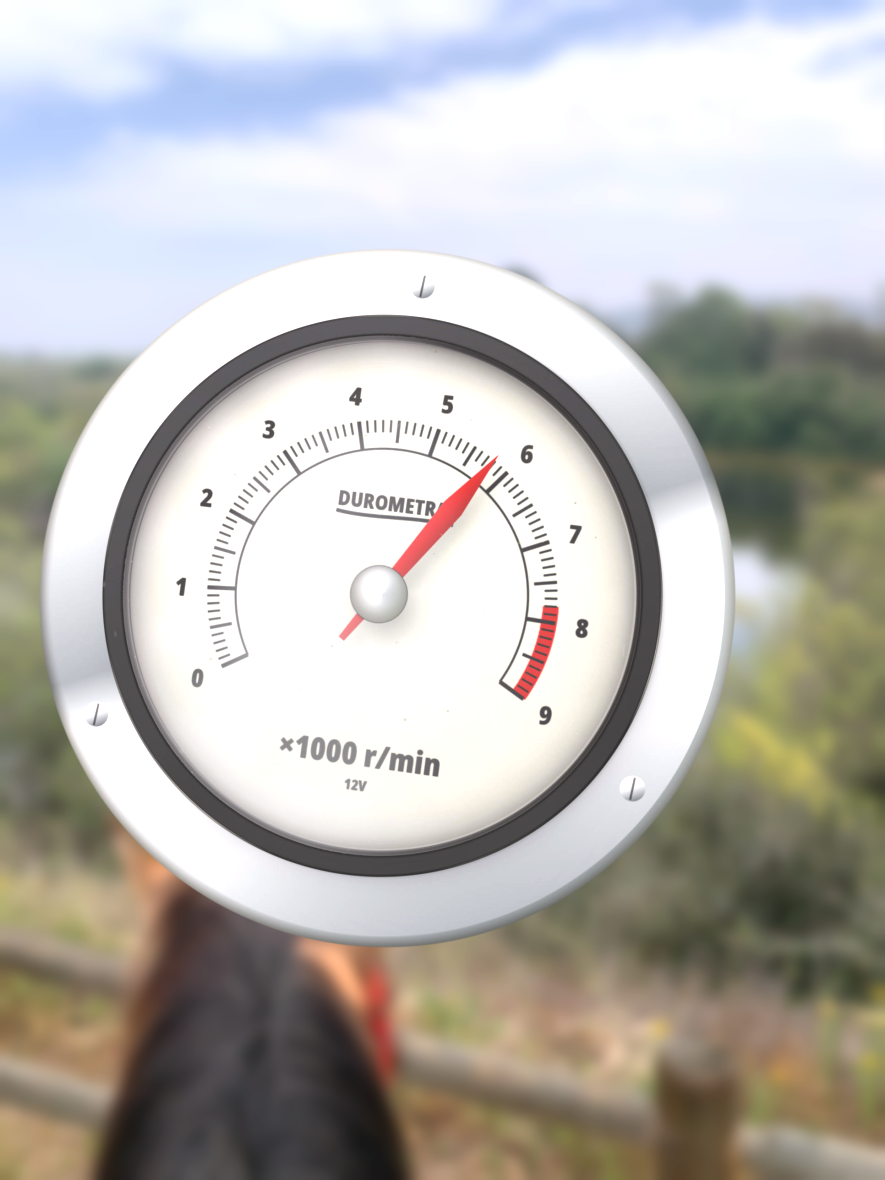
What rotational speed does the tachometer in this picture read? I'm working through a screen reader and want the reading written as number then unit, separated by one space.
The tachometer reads 5800 rpm
